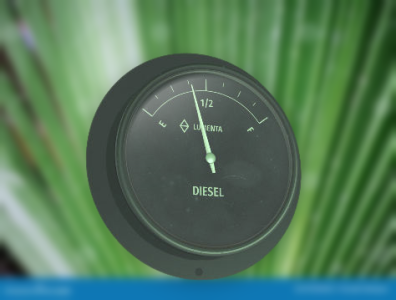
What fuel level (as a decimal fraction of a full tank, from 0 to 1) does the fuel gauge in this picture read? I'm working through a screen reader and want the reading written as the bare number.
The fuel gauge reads 0.375
